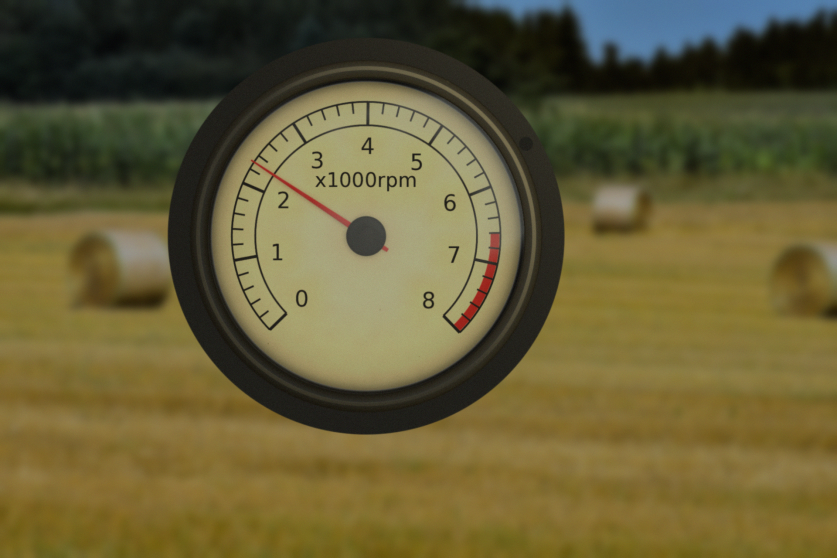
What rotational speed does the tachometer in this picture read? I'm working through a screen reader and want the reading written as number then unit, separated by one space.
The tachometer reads 2300 rpm
